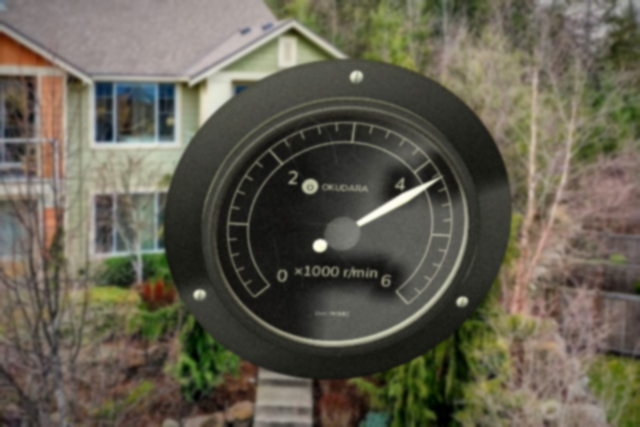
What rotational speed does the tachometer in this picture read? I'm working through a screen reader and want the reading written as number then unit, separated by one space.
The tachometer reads 4200 rpm
